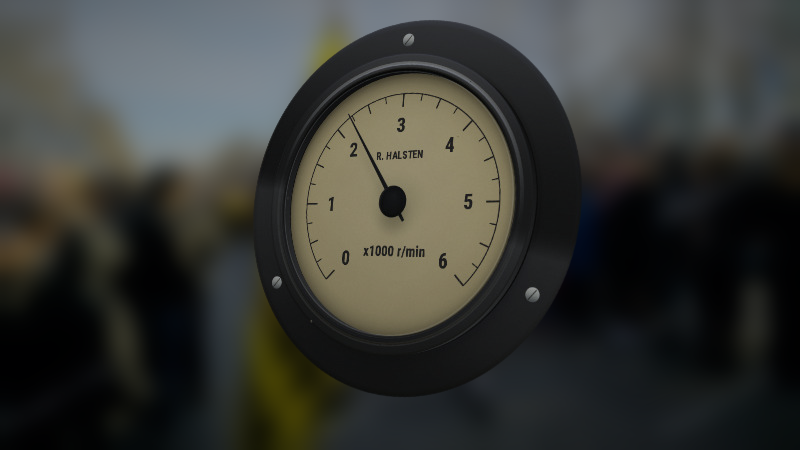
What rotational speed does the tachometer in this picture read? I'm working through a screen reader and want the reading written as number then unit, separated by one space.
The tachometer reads 2250 rpm
